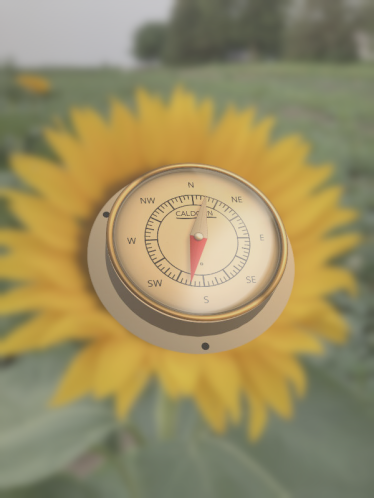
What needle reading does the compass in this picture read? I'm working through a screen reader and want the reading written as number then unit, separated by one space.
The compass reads 195 °
